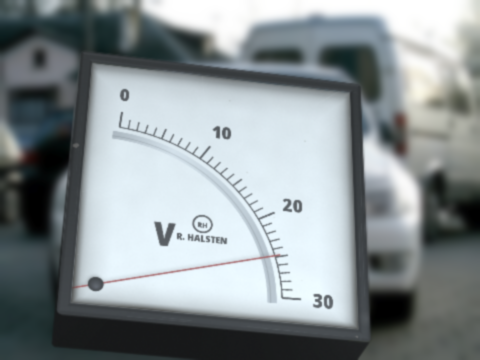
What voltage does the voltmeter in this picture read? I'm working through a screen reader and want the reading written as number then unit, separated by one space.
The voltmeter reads 25 V
